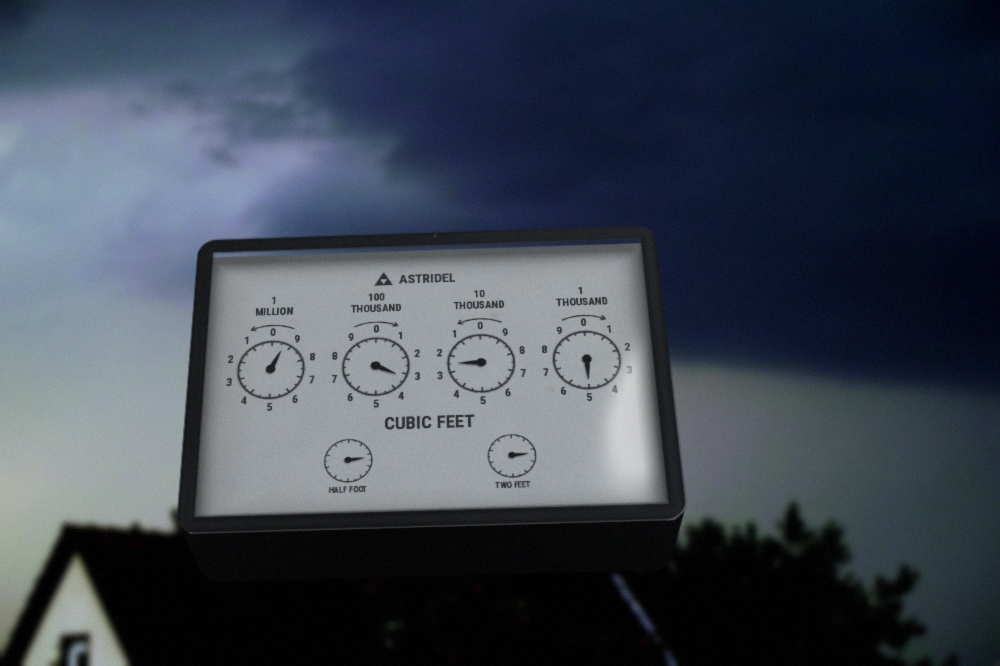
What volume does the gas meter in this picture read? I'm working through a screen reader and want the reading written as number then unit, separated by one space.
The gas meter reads 932500 ft³
